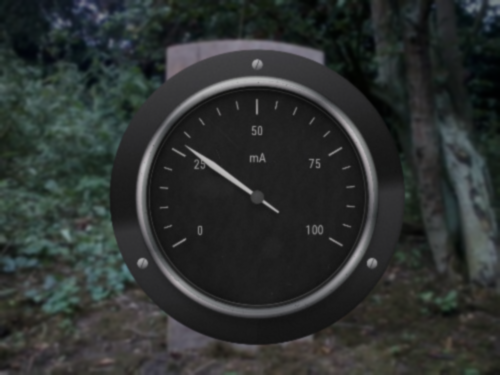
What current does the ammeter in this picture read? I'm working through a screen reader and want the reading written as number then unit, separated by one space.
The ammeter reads 27.5 mA
